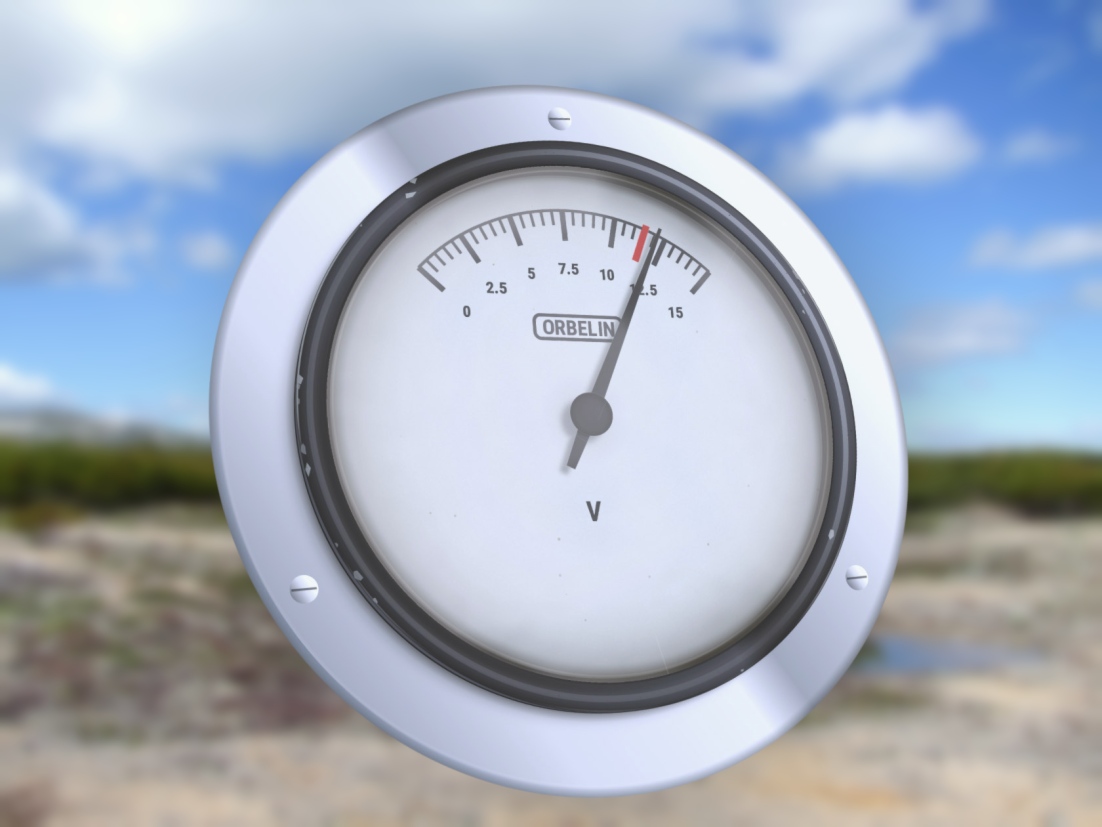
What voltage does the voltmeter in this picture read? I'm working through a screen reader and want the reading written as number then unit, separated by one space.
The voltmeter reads 12 V
